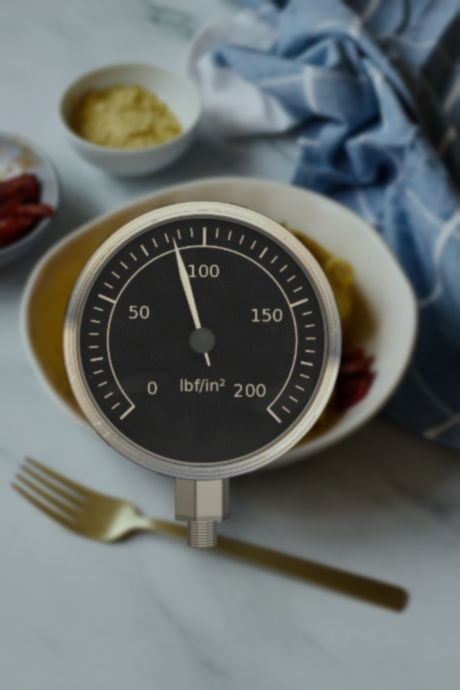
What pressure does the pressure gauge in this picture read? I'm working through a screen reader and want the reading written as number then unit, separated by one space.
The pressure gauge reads 87.5 psi
